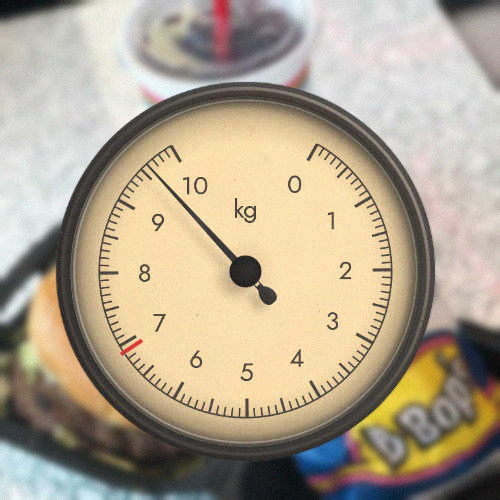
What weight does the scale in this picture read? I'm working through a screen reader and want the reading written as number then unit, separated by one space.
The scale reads 9.6 kg
